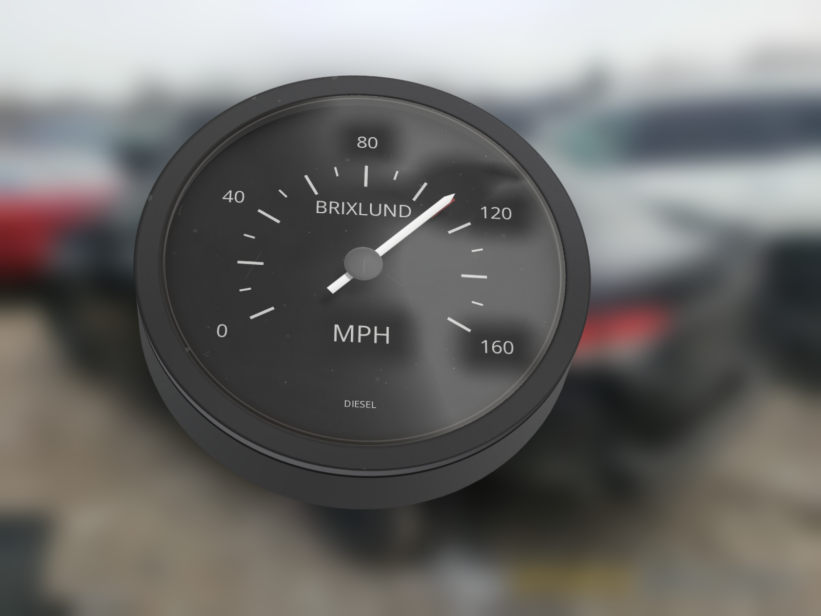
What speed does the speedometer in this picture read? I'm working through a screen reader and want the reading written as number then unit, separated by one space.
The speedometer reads 110 mph
